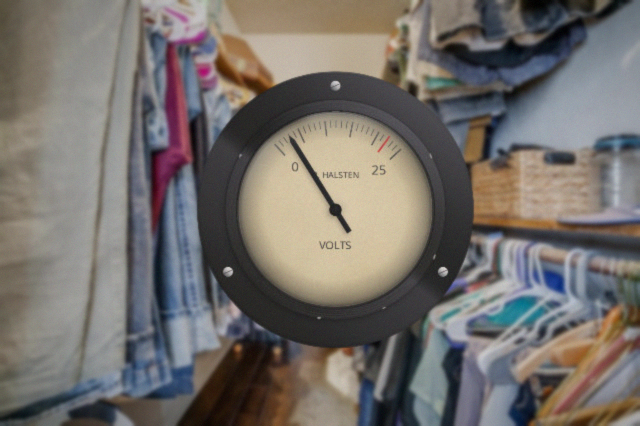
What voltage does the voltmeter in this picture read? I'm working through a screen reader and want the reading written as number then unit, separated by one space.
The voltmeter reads 3 V
